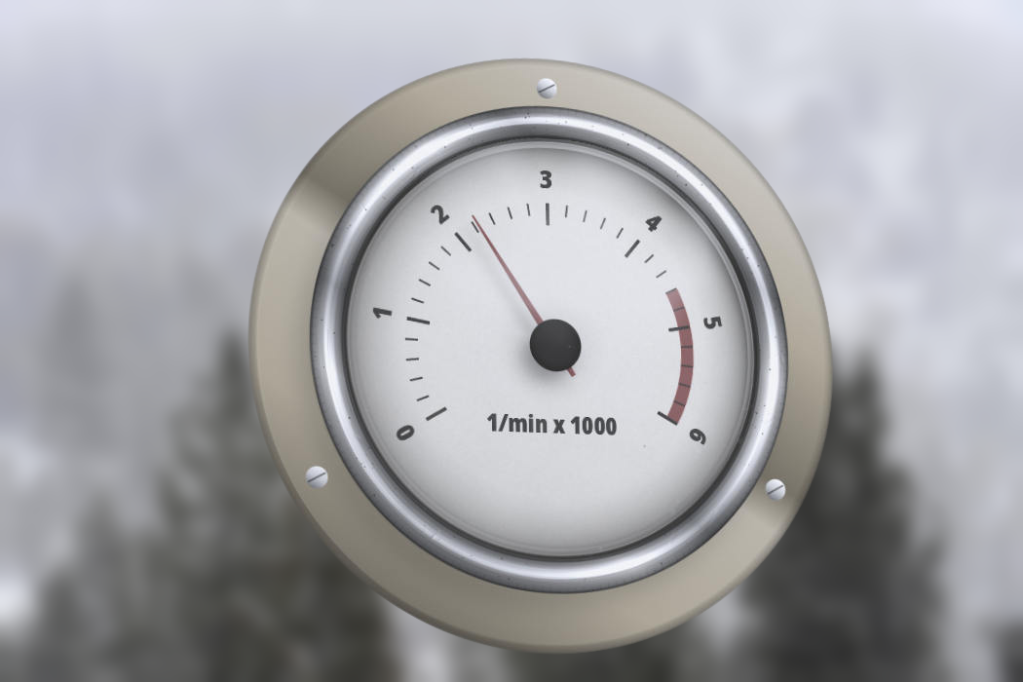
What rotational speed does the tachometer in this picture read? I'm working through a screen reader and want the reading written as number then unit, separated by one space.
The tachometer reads 2200 rpm
